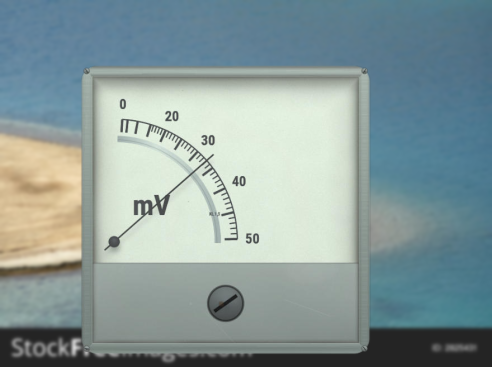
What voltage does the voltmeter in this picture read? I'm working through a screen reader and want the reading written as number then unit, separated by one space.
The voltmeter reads 33 mV
